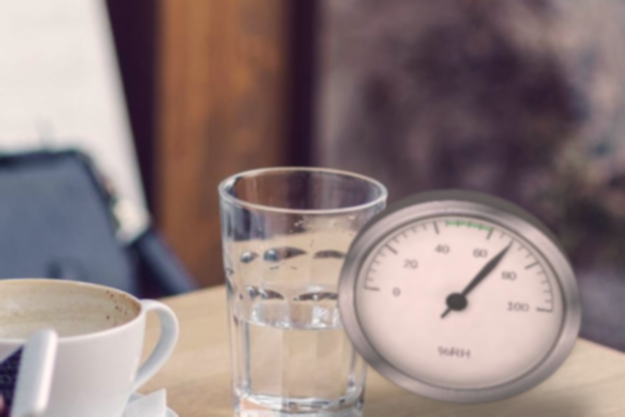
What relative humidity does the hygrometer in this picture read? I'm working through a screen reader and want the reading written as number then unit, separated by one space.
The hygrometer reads 68 %
